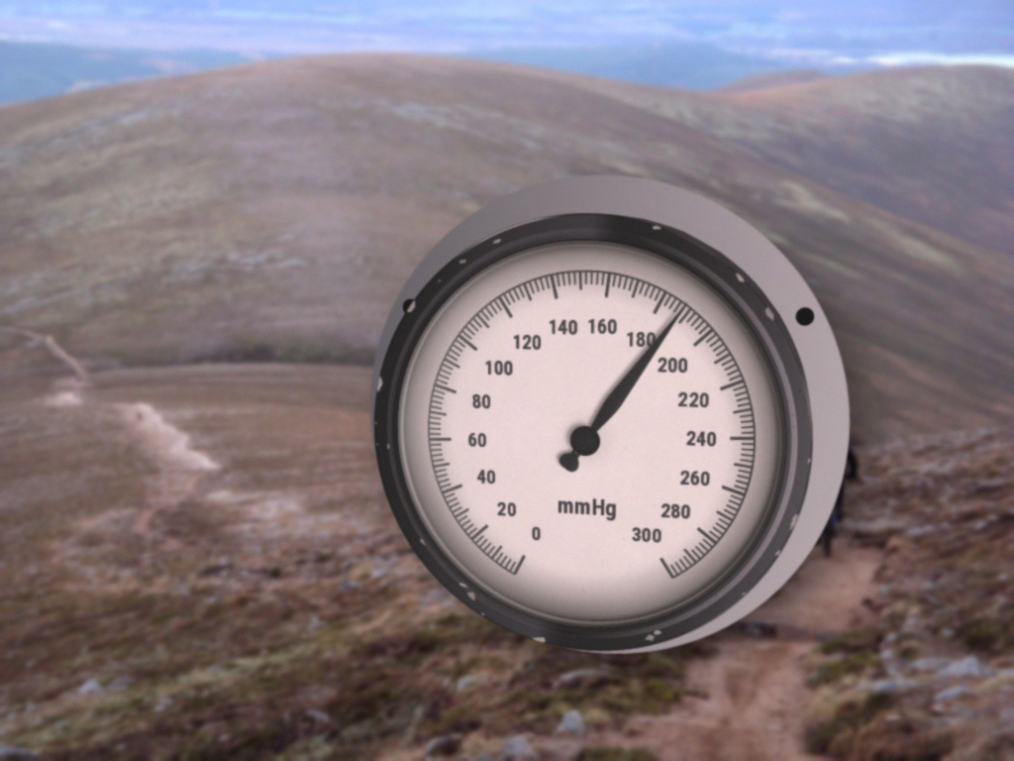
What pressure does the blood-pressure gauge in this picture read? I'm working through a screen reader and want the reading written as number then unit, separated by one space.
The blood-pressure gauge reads 188 mmHg
